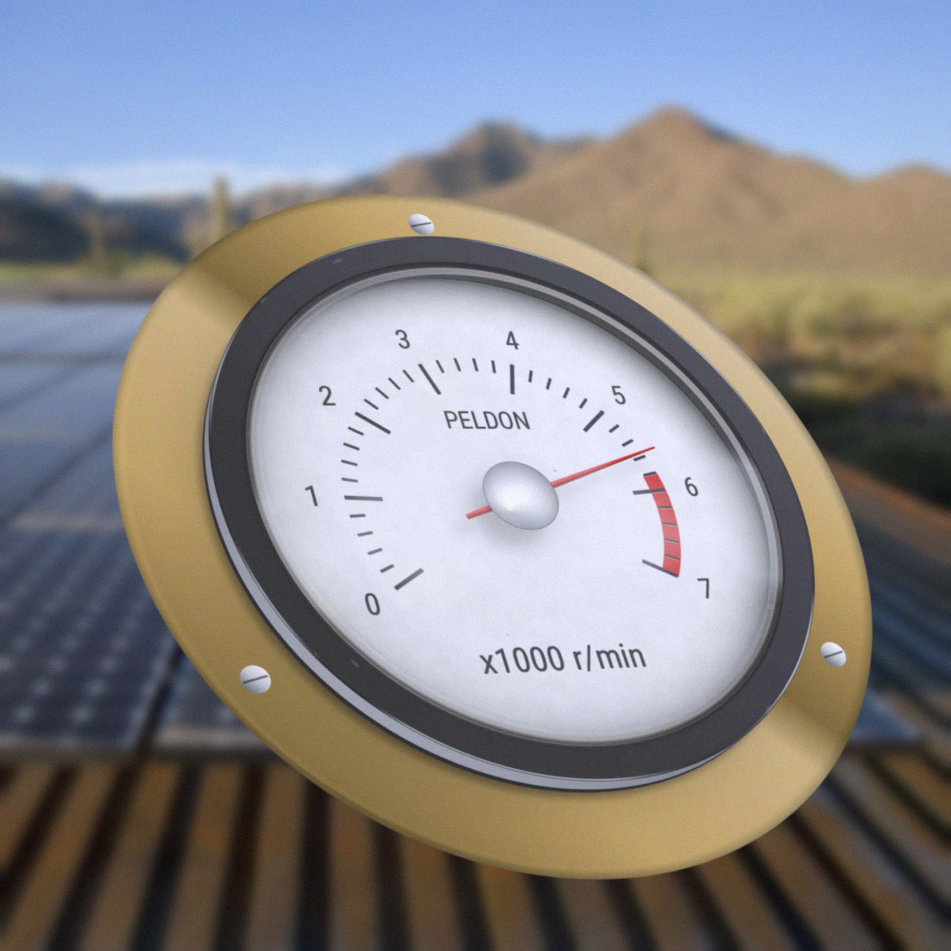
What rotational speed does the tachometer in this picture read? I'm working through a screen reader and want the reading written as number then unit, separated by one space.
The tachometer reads 5600 rpm
